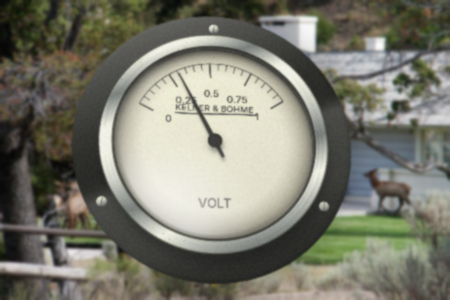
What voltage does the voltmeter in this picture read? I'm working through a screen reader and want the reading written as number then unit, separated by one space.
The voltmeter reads 0.3 V
